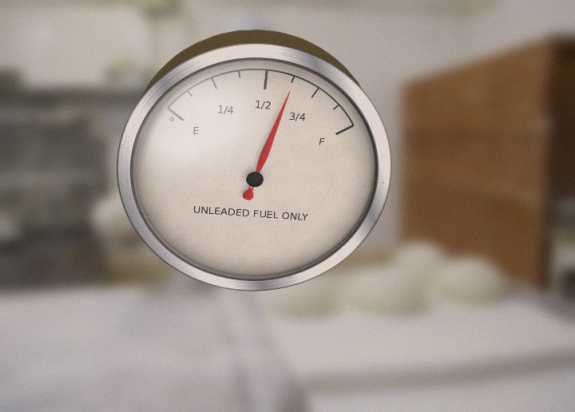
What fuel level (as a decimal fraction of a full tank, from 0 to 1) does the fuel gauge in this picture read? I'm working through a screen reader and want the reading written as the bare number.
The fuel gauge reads 0.625
